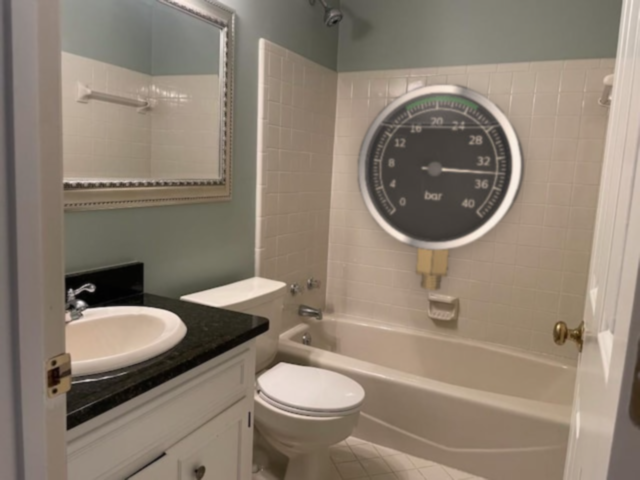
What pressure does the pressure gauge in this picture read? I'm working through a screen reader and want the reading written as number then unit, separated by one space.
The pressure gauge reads 34 bar
